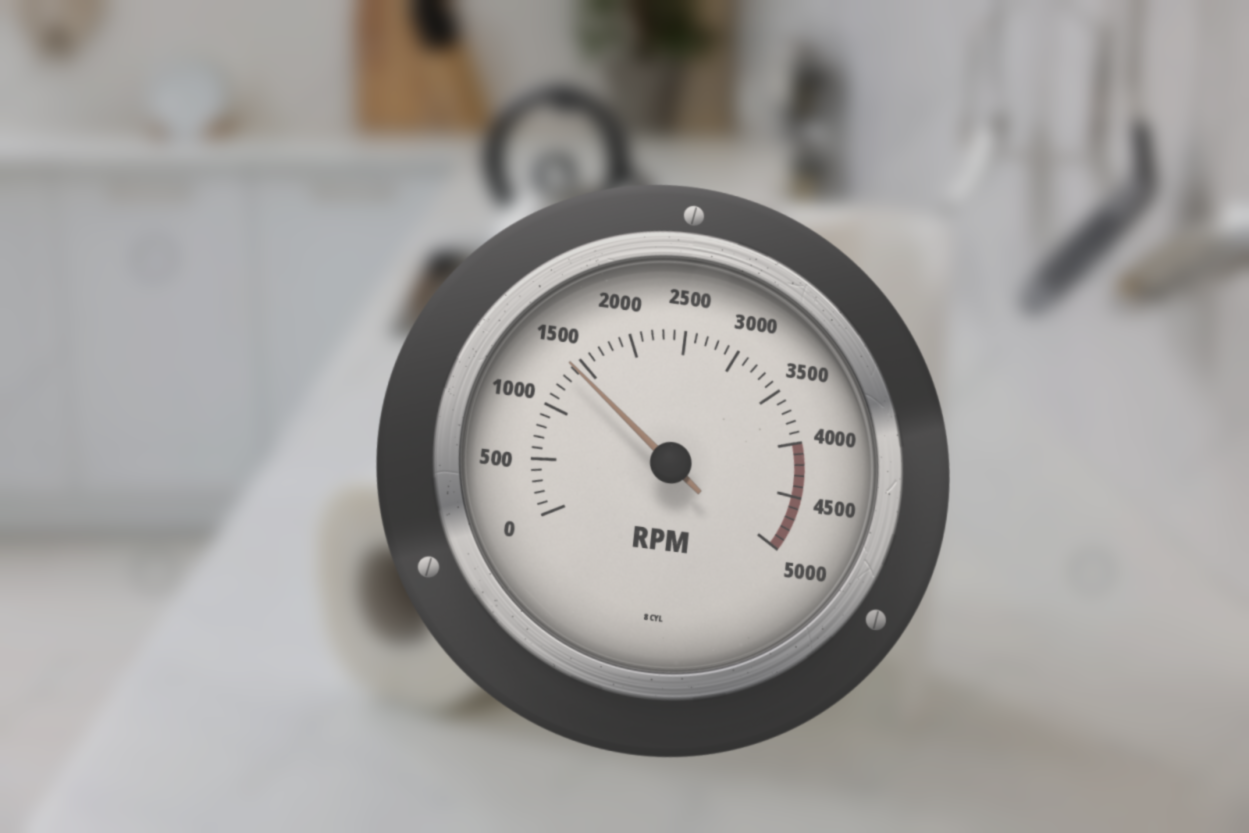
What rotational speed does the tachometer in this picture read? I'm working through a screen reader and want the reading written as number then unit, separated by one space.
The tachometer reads 1400 rpm
